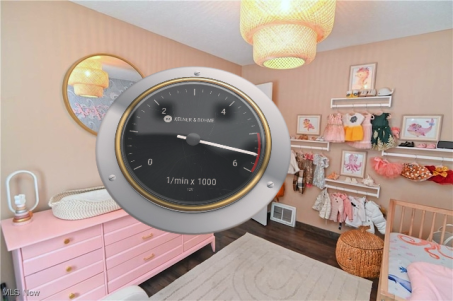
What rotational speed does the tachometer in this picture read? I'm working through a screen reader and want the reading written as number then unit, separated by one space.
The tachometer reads 5600 rpm
